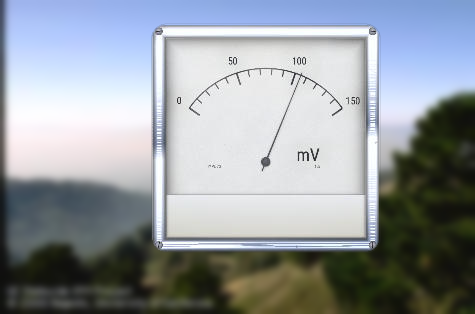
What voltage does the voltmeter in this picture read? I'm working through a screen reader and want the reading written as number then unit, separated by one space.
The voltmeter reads 105 mV
